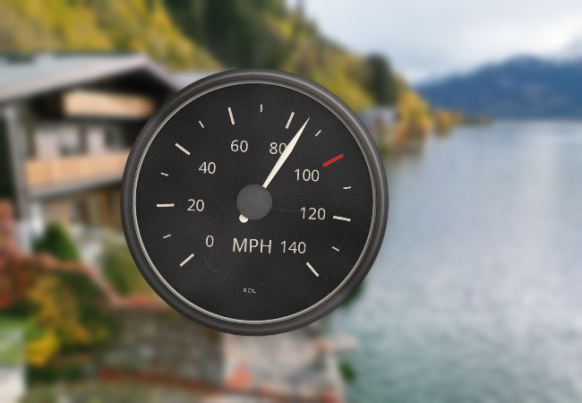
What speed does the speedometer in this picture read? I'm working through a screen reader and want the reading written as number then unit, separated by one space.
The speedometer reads 85 mph
